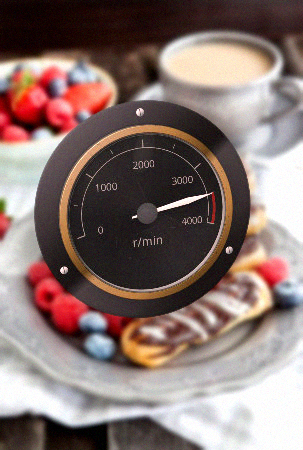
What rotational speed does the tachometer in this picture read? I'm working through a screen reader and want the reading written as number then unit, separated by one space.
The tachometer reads 3500 rpm
